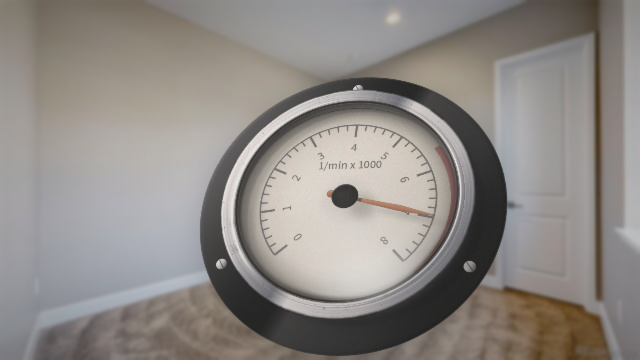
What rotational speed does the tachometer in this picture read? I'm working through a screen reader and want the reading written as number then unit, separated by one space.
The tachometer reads 7000 rpm
